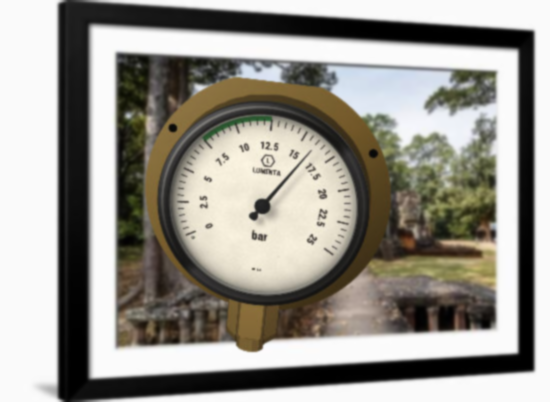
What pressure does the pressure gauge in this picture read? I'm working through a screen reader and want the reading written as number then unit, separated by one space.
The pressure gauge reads 16 bar
